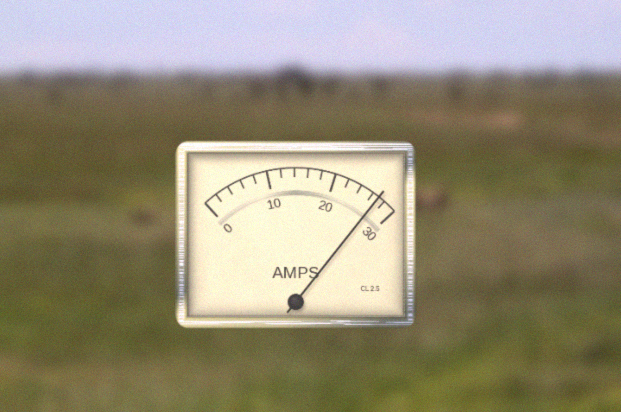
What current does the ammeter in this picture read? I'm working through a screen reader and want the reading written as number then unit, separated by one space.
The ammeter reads 27 A
